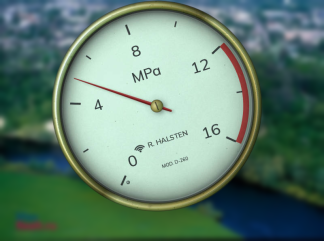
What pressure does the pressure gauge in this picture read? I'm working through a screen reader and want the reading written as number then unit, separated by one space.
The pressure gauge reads 5 MPa
